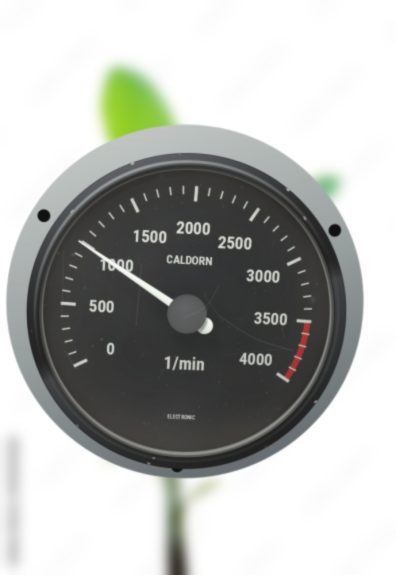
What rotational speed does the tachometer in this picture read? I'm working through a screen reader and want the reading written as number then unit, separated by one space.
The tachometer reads 1000 rpm
